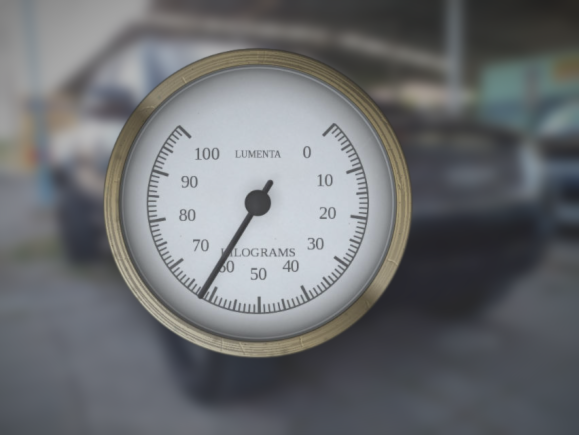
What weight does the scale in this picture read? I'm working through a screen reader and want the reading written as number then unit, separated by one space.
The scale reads 62 kg
